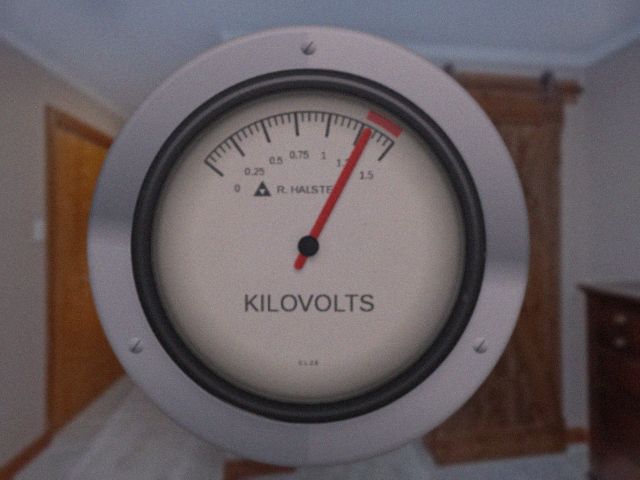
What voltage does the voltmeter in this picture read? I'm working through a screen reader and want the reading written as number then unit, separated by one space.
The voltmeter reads 1.3 kV
